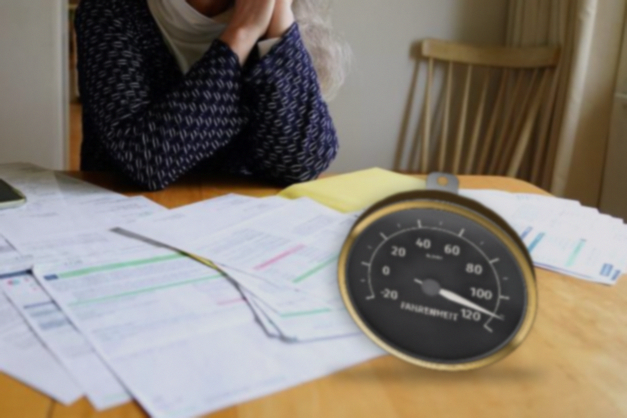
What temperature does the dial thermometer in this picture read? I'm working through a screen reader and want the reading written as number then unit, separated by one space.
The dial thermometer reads 110 °F
